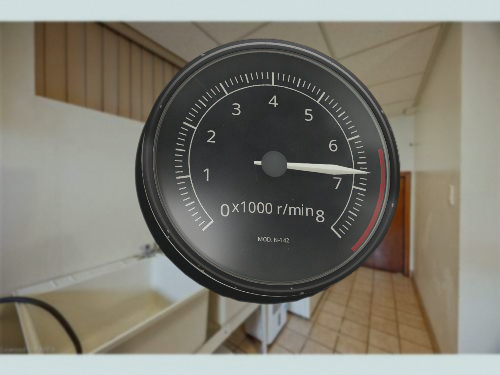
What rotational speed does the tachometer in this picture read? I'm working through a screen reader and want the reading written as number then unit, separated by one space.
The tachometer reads 6700 rpm
